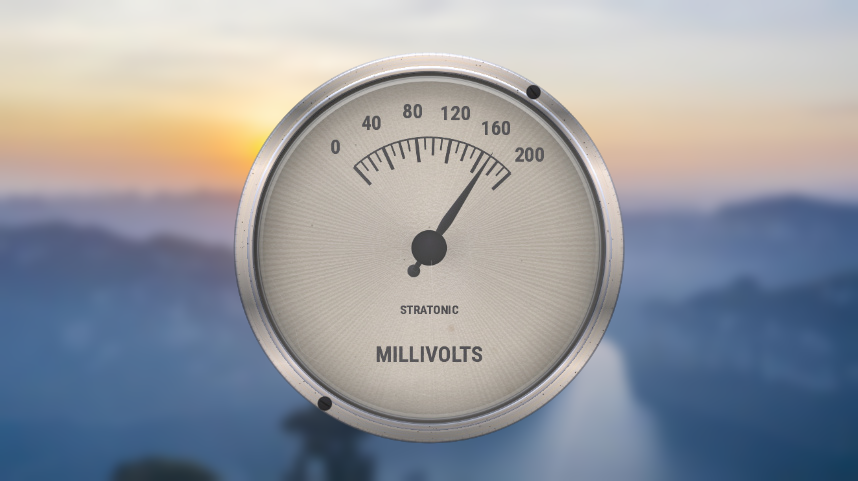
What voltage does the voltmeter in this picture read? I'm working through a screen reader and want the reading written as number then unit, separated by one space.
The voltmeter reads 170 mV
